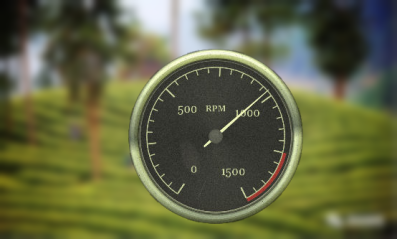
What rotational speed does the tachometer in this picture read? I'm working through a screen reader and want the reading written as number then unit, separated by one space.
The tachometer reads 975 rpm
